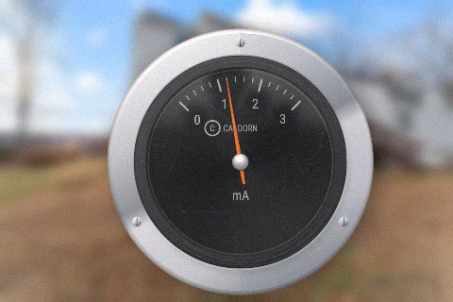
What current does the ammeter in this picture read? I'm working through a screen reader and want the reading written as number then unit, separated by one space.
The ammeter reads 1.2 mA
